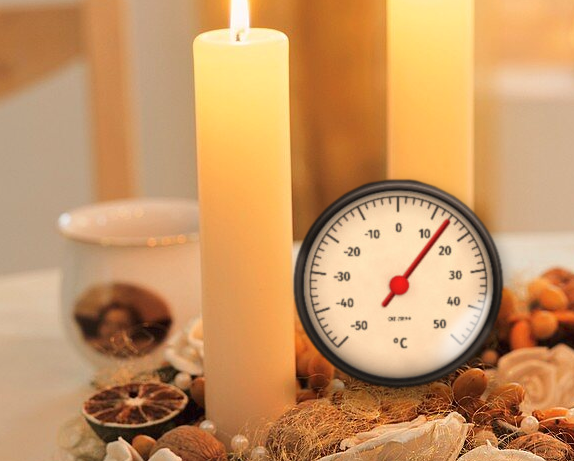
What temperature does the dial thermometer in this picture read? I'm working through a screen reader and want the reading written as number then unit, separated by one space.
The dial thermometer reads 14 °C
